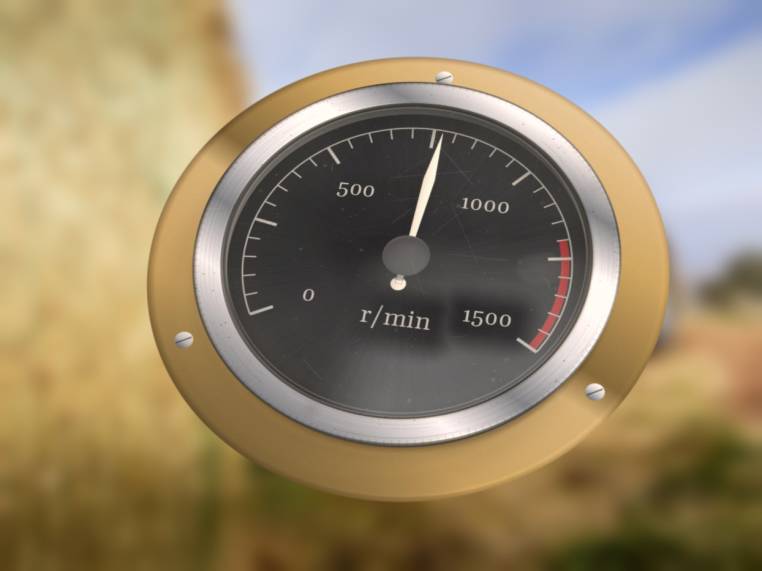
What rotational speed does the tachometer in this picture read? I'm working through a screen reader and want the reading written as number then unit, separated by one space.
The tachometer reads 775 rpm
